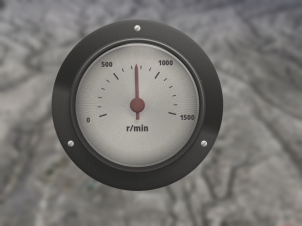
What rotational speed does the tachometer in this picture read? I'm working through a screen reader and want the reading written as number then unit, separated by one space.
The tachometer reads 750 rpm
